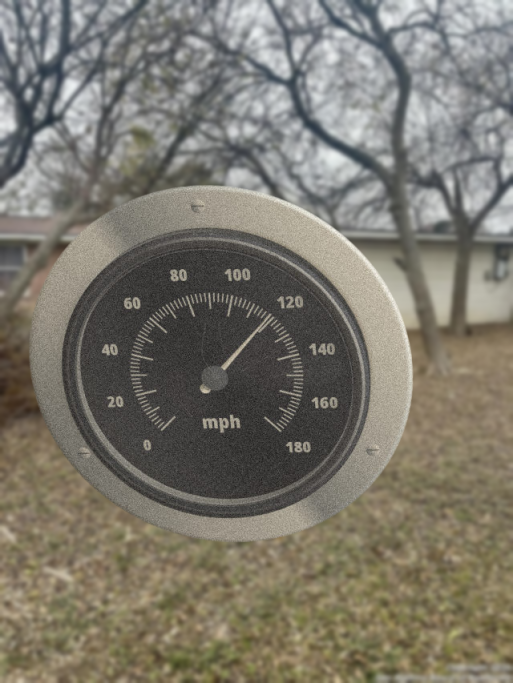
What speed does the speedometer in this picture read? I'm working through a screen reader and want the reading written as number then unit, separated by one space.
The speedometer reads 118 mph
